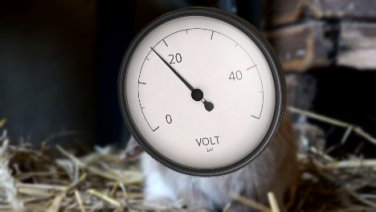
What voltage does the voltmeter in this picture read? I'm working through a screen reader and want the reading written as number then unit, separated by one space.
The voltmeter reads 17.5 V
